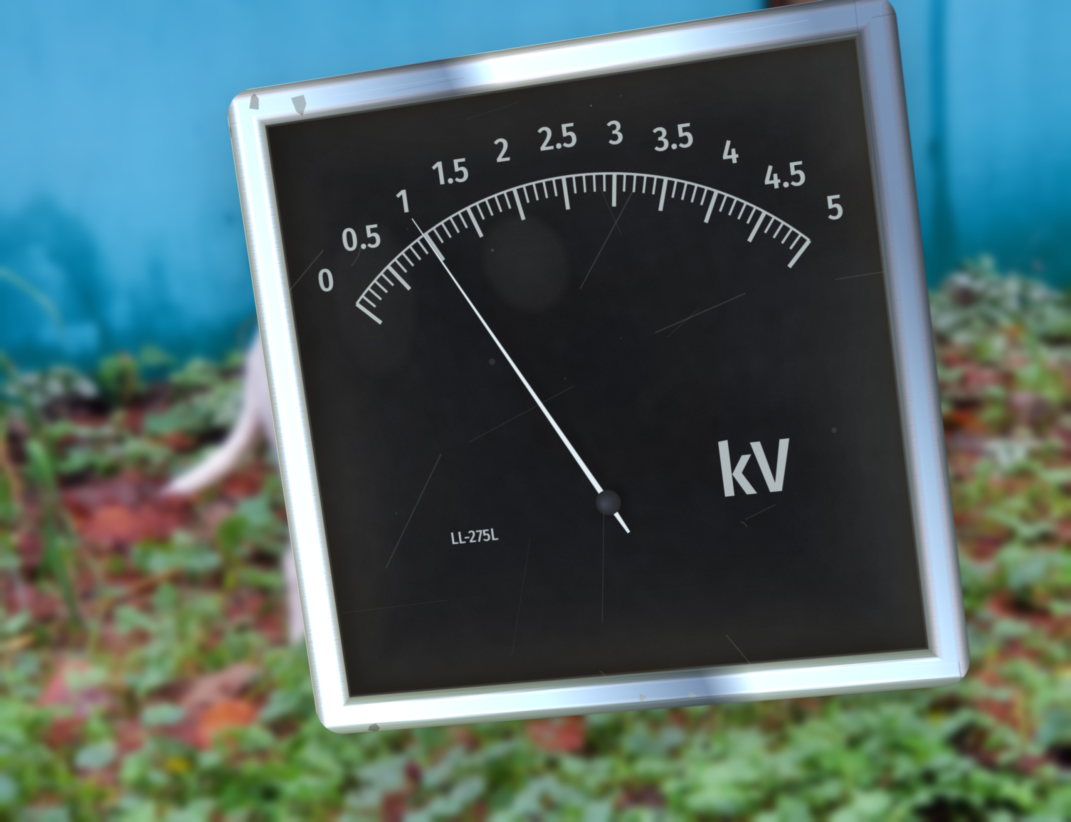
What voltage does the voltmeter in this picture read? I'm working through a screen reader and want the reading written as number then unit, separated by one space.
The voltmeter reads 1 kV
